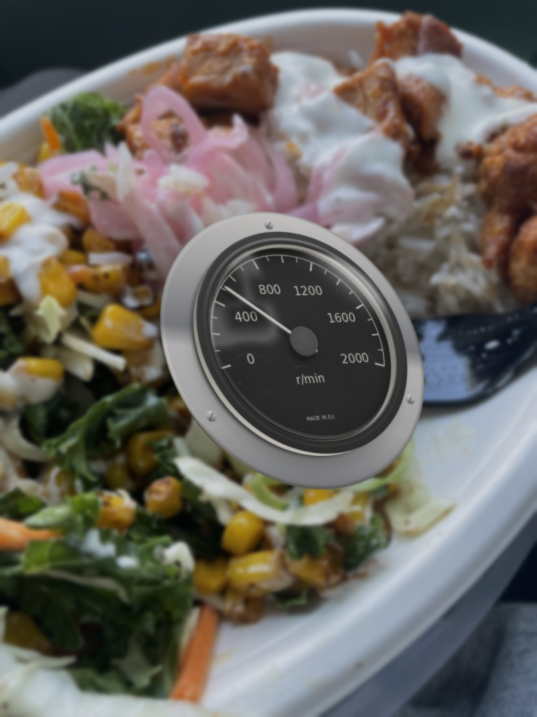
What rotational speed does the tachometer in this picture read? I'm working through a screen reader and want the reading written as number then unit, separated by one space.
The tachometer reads 500 rpm
